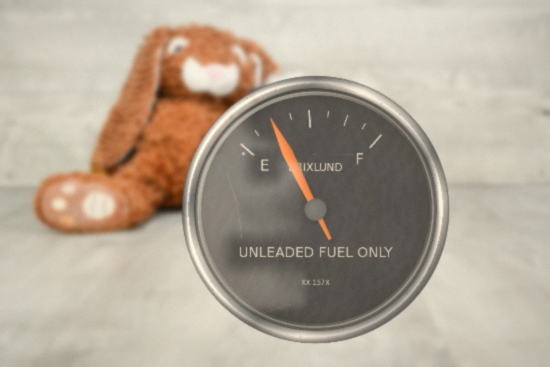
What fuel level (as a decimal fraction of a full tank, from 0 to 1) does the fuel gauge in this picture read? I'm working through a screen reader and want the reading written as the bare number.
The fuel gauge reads 0.25
